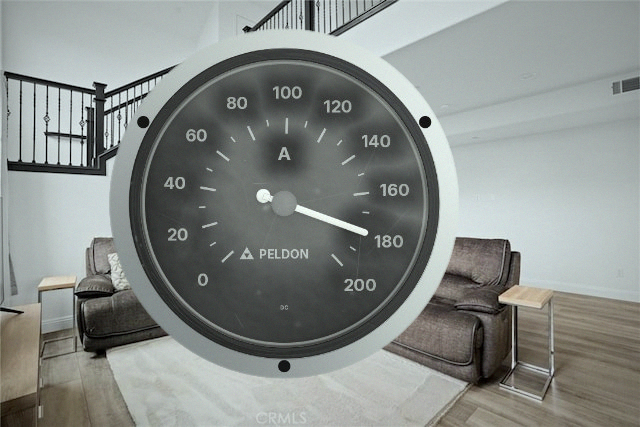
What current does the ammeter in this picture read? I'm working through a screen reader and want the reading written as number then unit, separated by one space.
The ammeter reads 180 A
